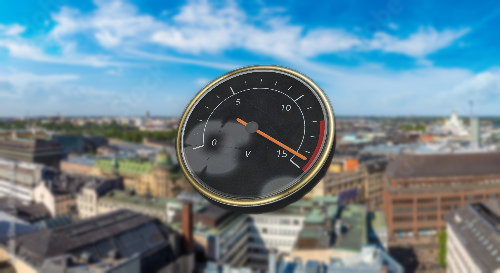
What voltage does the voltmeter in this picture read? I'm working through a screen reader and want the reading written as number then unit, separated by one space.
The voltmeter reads 14.5 V
